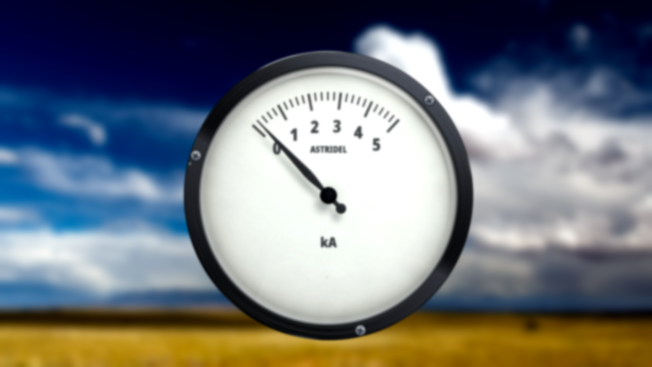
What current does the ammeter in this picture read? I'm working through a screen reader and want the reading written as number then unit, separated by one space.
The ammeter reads 0.2 kA
